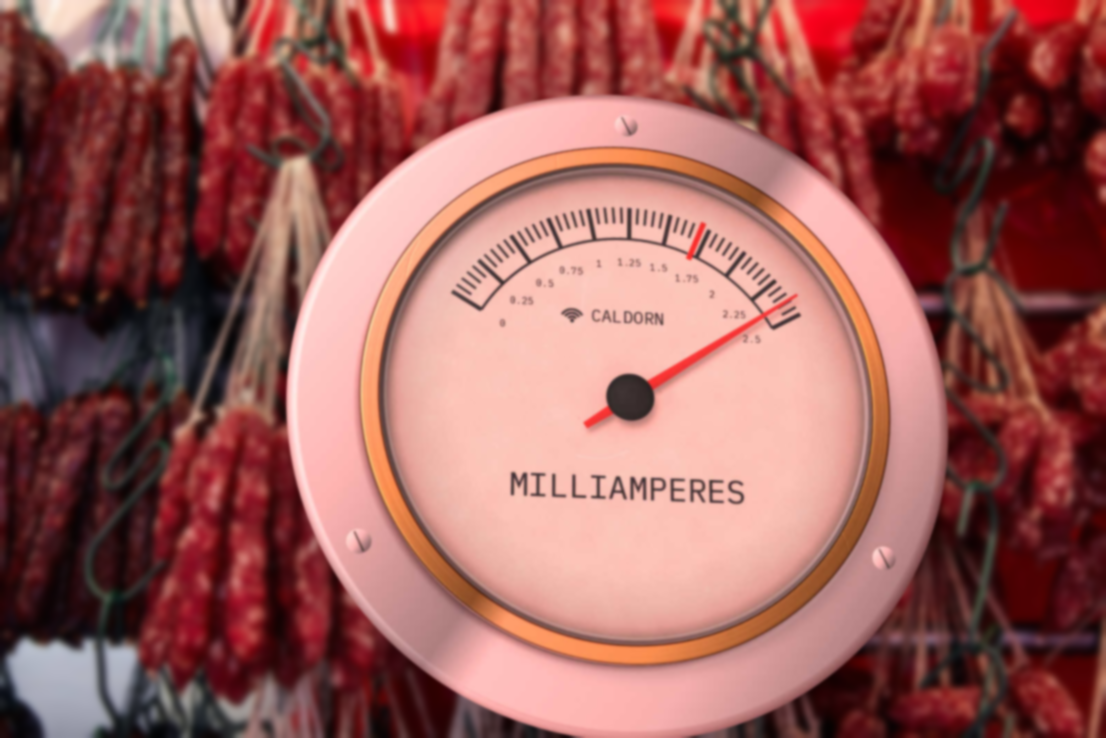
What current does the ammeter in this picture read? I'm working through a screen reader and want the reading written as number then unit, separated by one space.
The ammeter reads 2.4 mA
